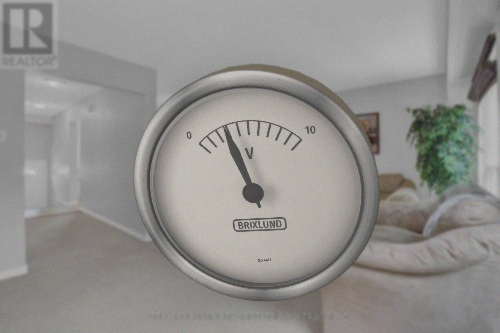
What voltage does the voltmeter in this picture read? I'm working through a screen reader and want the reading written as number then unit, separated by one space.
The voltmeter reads 3 V
